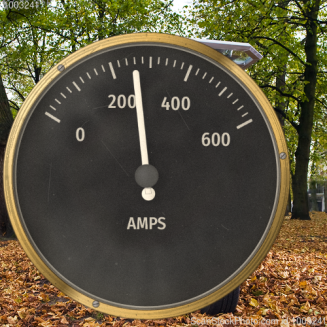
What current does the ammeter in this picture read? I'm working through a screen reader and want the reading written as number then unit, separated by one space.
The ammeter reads 260 A
